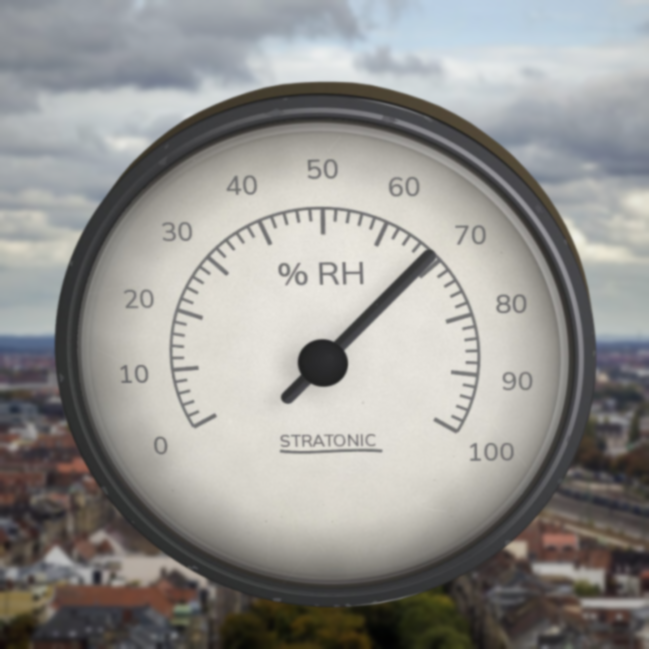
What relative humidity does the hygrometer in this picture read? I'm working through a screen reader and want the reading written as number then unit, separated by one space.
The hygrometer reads 68 %
